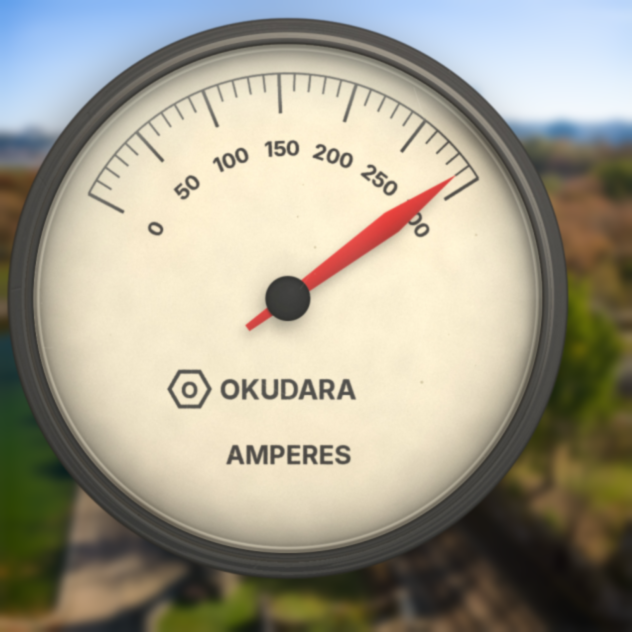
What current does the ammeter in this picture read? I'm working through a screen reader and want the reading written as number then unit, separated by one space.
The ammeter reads 290 A
